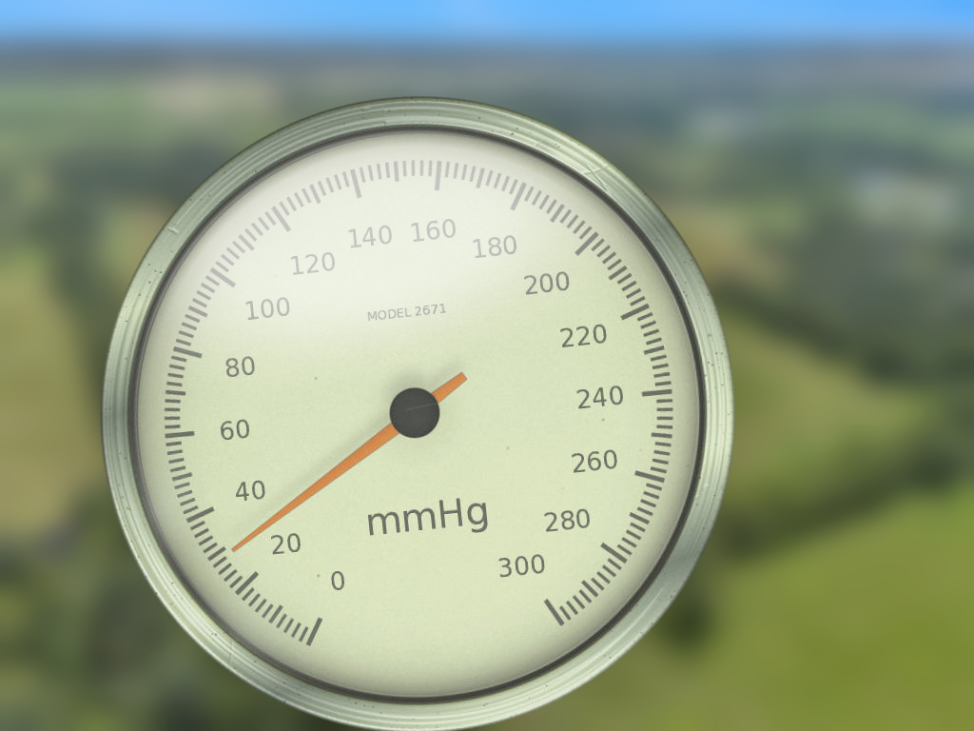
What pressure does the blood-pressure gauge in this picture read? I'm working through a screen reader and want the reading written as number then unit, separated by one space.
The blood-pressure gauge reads 28 mmHg
